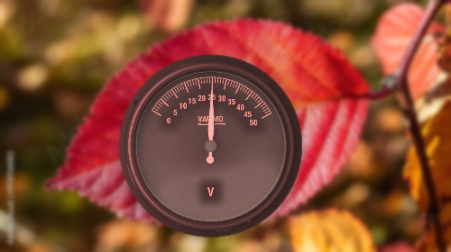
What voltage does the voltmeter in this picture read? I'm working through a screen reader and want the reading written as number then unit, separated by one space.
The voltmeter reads 25 V
